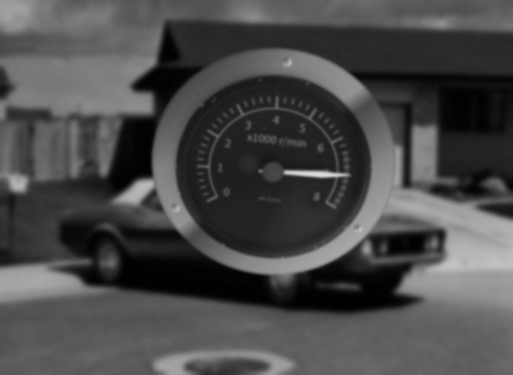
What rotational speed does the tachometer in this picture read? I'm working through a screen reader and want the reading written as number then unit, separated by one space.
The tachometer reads 7000 rpm
